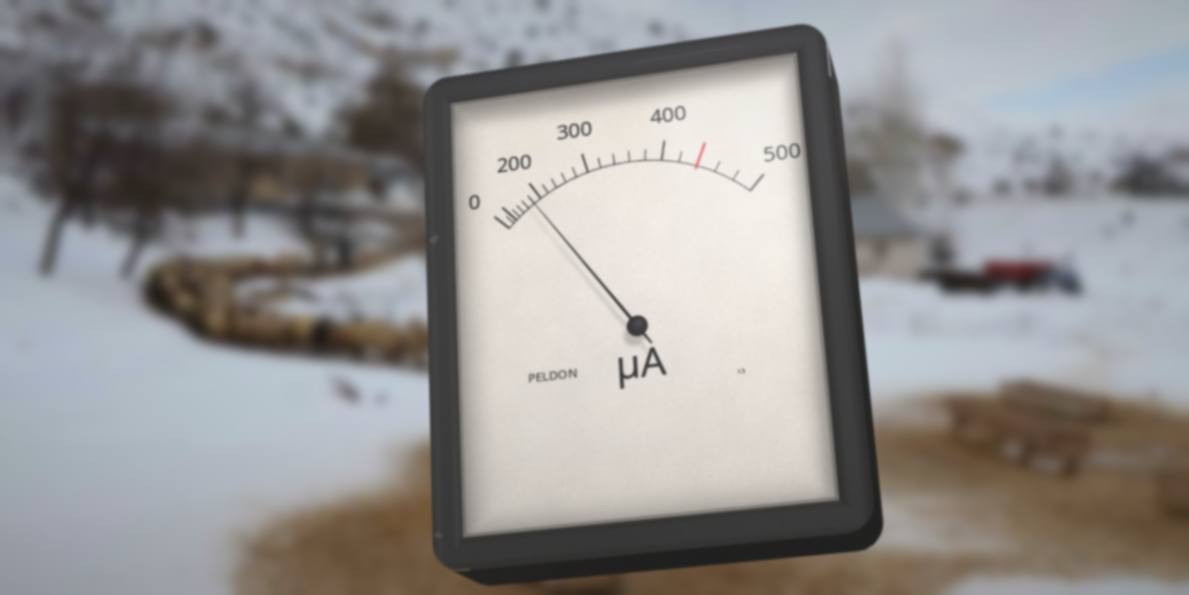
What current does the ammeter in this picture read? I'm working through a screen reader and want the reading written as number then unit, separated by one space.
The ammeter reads 180 µA
